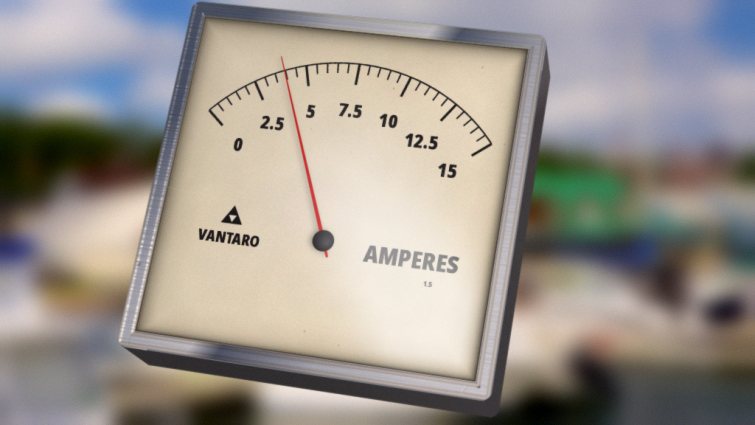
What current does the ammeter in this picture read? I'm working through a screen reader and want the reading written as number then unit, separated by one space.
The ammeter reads 4 A
